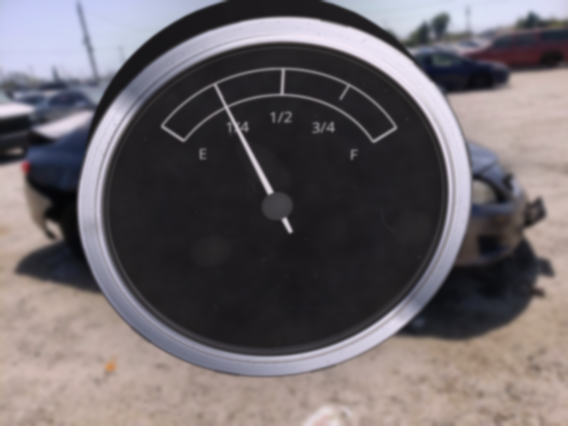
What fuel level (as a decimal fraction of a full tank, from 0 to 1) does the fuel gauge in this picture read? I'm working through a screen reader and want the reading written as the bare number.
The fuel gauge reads 0.25
